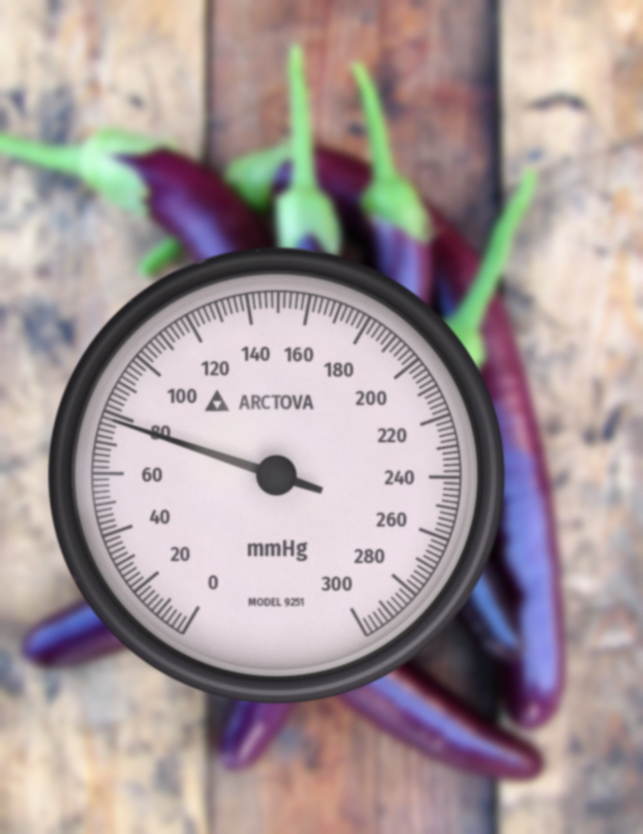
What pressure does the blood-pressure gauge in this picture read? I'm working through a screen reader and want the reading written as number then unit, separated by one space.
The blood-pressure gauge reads 78 mmHg
